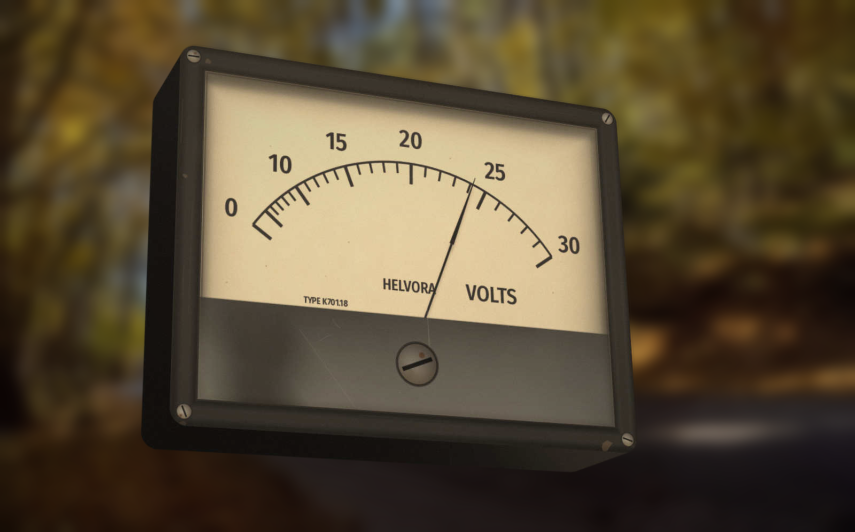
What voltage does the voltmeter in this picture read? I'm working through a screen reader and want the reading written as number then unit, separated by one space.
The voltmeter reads 24 V
